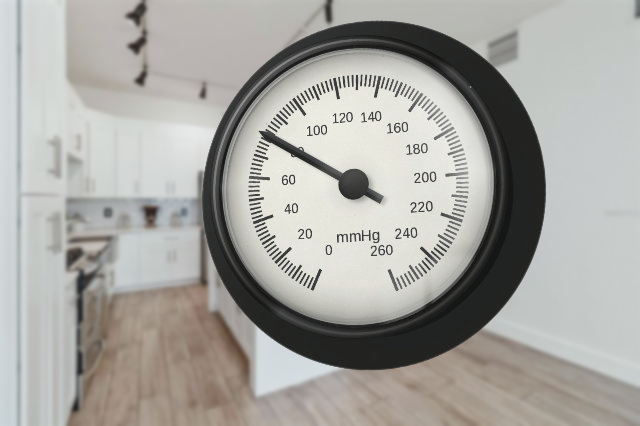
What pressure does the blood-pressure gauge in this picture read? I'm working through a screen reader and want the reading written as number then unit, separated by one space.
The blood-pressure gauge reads 80 mmHg
